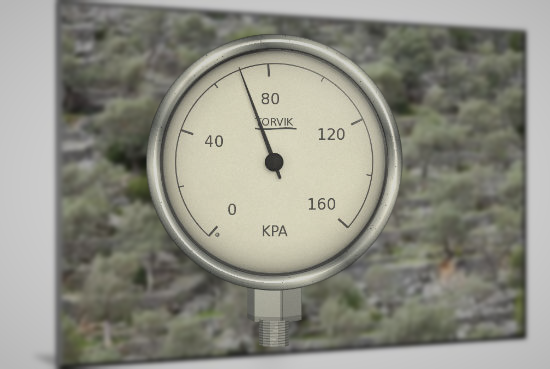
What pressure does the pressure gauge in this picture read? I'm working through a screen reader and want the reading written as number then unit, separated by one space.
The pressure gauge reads 70 kPa
